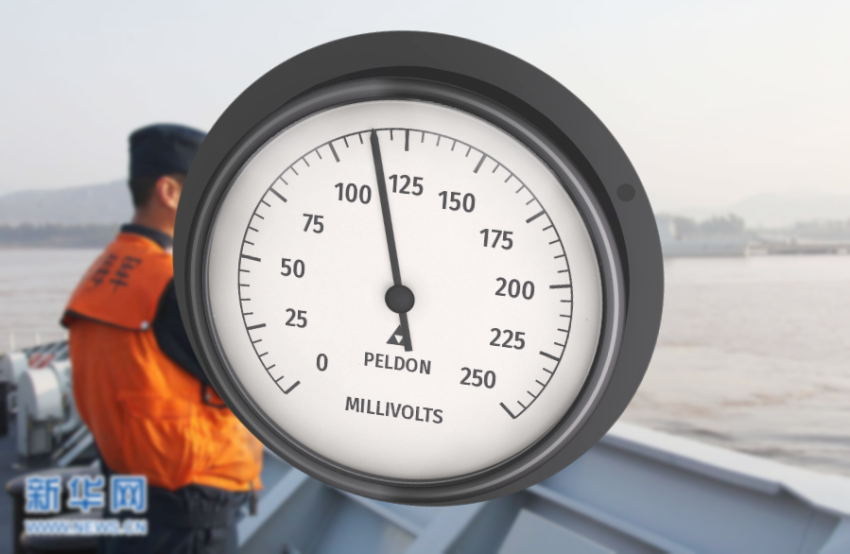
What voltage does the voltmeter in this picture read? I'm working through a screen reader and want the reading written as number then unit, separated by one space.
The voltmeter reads 115 mV
